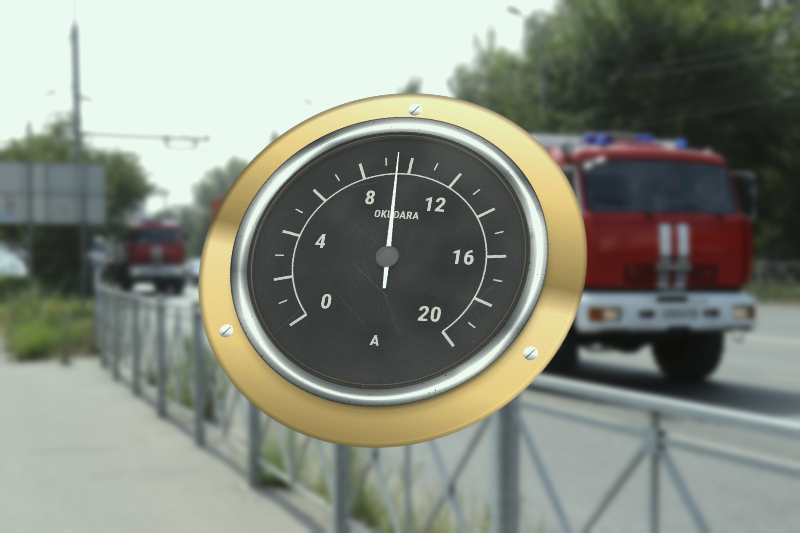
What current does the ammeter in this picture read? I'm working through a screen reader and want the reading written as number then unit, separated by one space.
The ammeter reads 9.5 A
